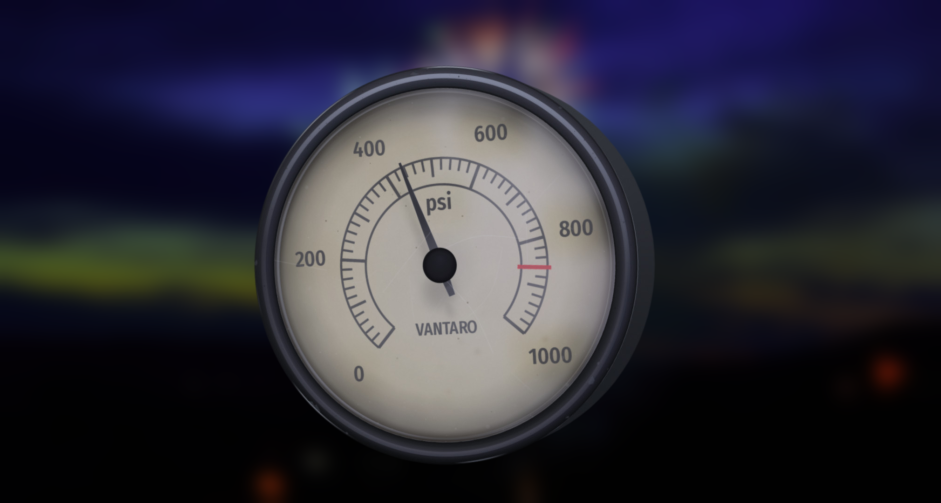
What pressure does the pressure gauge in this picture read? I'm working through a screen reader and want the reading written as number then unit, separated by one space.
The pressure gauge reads 440 psi
